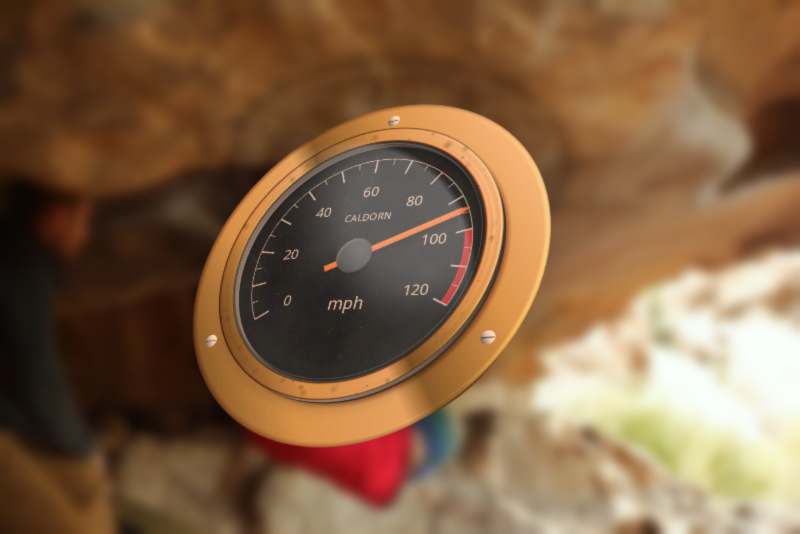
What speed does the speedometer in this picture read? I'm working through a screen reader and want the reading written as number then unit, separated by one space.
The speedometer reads 95 mph
